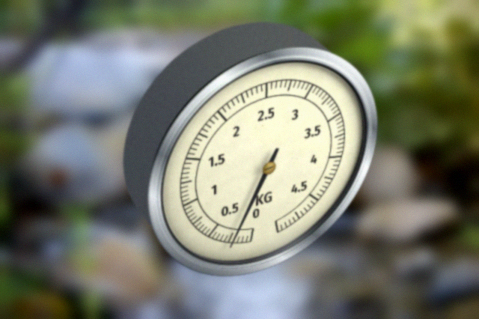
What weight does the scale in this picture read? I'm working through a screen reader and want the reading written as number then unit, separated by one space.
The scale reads 0.25 kg
